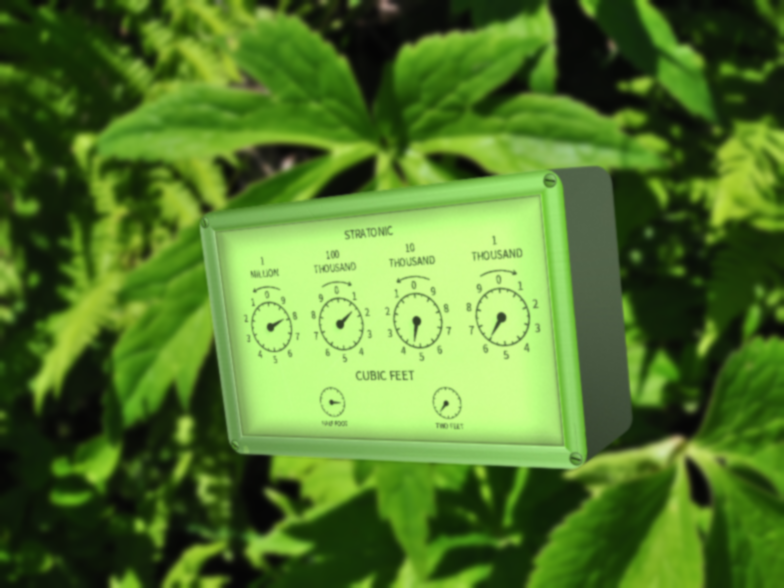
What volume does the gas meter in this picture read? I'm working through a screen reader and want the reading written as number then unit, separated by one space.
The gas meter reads 814600 ft³
